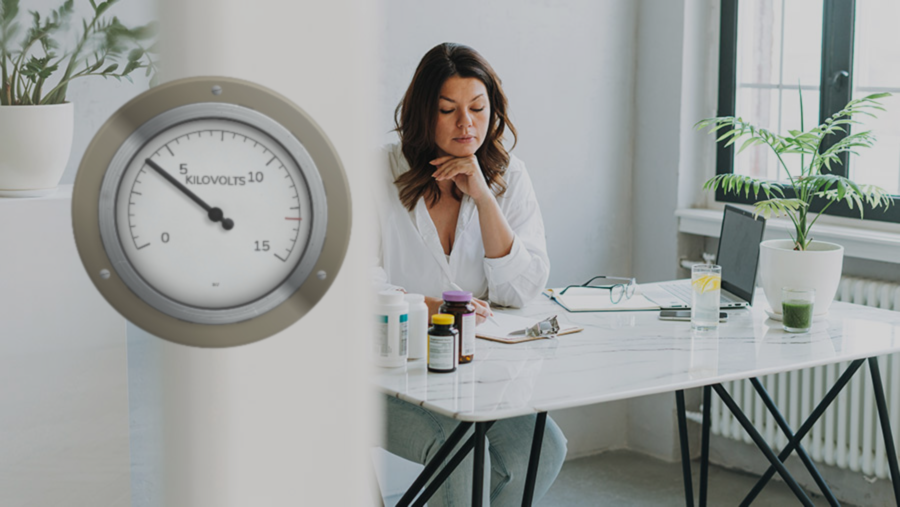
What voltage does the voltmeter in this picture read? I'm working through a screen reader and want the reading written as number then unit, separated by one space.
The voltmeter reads 4 kV
